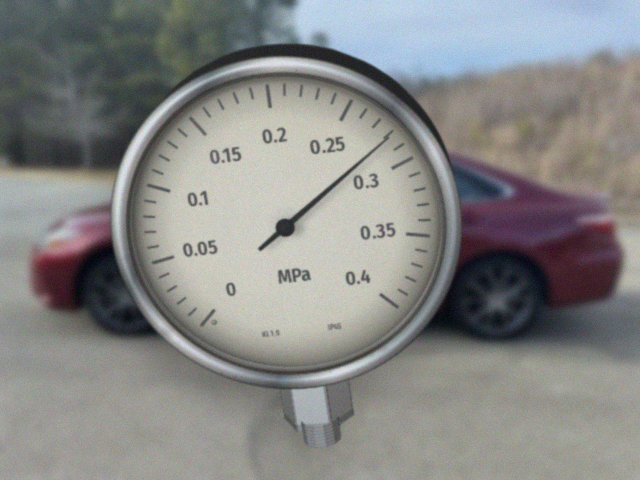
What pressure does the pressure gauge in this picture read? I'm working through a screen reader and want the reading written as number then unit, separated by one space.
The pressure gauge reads 0.28 MPa
